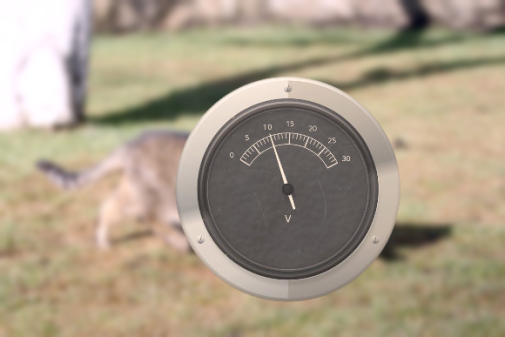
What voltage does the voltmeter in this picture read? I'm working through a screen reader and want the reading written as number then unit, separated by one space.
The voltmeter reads 10 V
